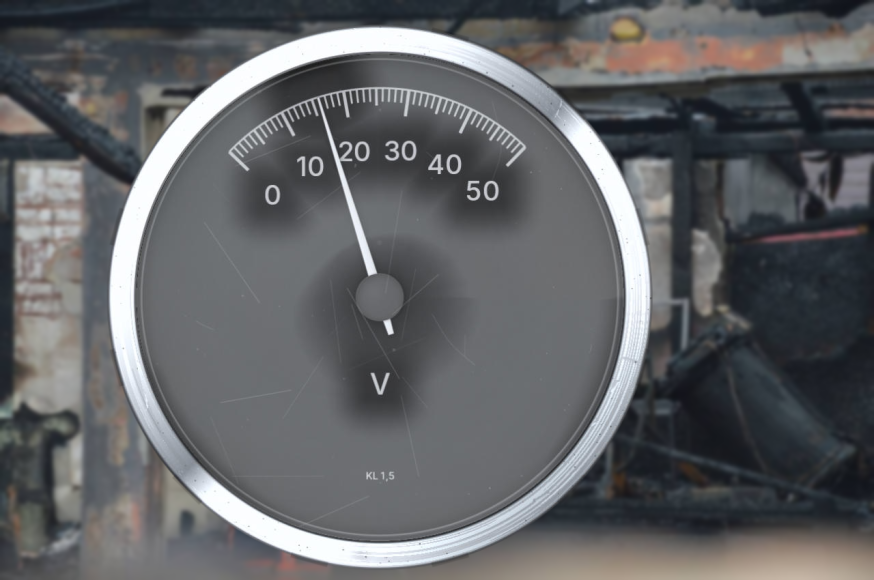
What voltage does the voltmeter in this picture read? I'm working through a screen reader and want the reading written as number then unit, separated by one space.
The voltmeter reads 16 V
